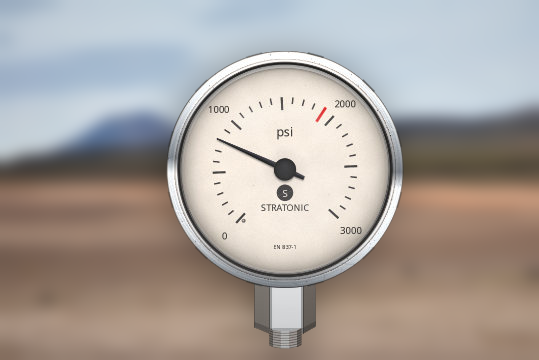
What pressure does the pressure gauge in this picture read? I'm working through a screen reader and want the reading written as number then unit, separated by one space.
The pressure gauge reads 800 psi
